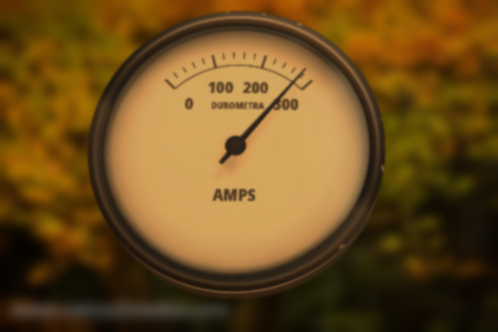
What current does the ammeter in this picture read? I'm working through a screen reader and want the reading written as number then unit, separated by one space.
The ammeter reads 280 A
